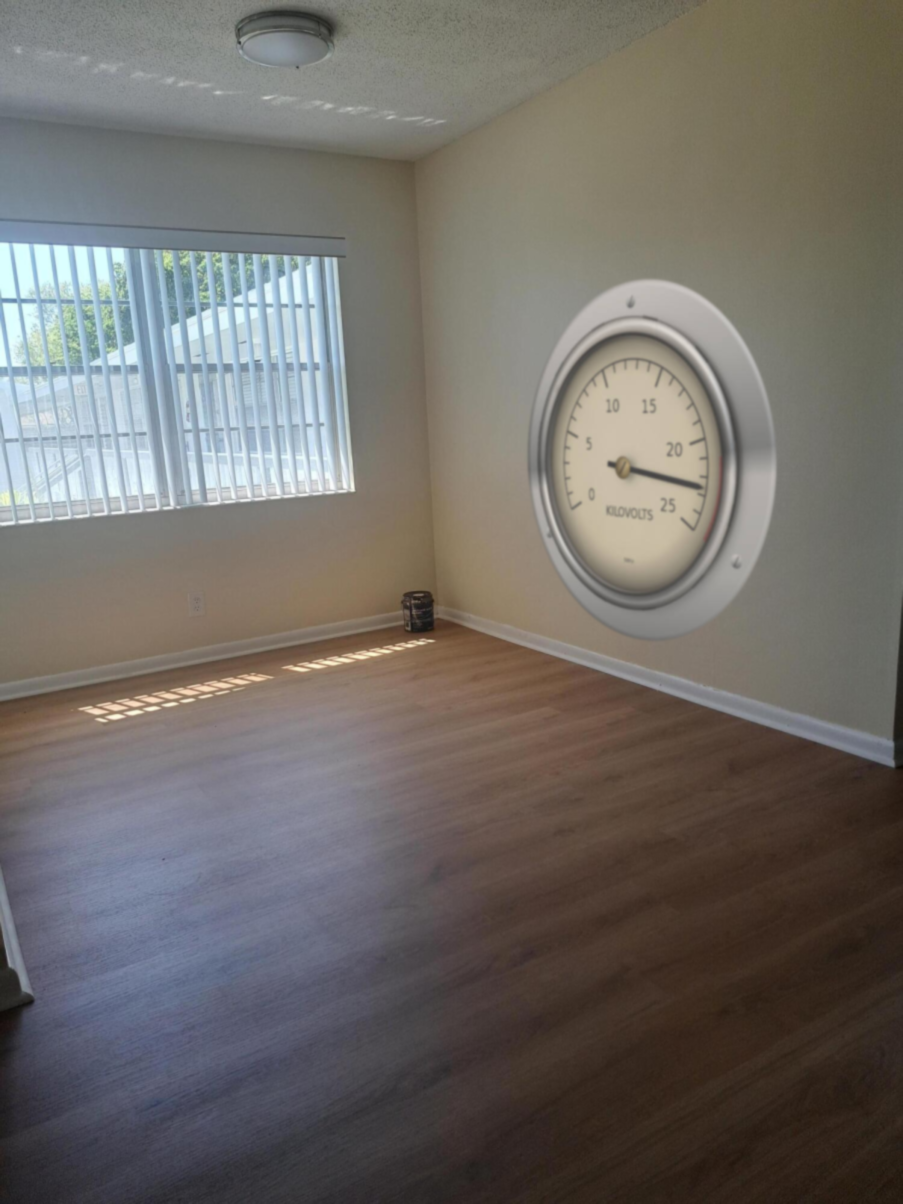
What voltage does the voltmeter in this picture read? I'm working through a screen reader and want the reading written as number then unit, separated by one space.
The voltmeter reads 22.5 kV
